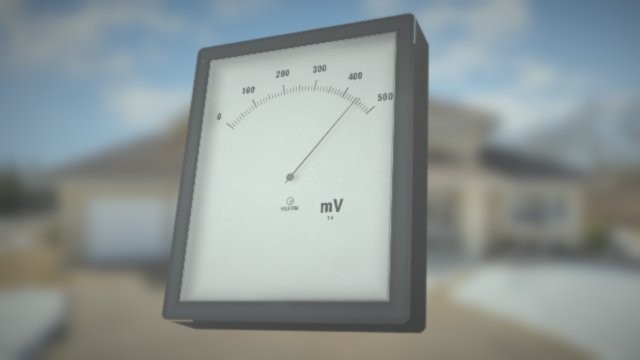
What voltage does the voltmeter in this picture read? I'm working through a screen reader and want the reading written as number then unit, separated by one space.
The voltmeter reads 450 mV
